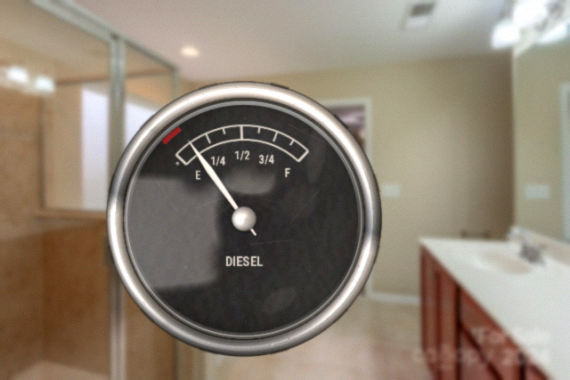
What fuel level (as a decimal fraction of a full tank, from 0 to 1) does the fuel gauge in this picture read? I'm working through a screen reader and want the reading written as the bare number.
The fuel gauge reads 0.125
